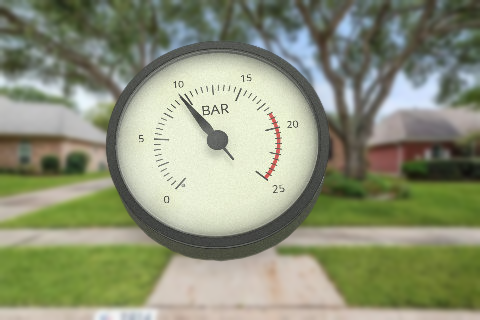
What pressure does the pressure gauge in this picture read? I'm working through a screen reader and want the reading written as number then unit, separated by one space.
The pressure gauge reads 9.5 bar
